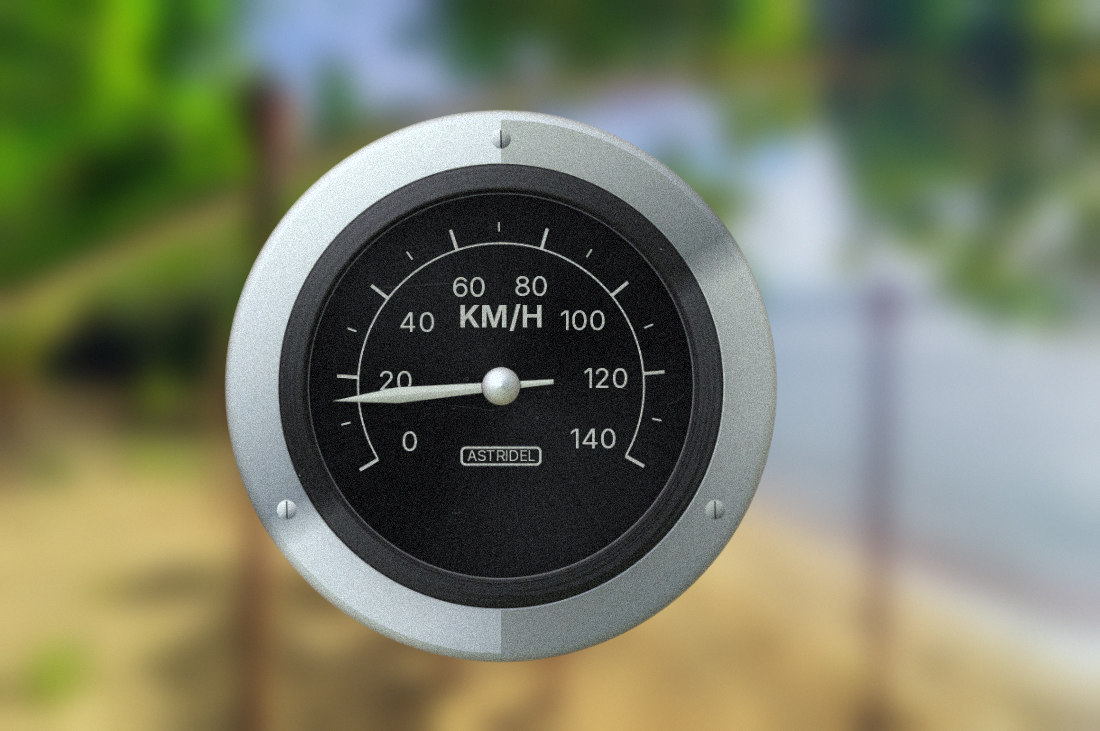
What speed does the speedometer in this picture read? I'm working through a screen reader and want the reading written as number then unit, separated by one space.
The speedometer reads 15 km/h
